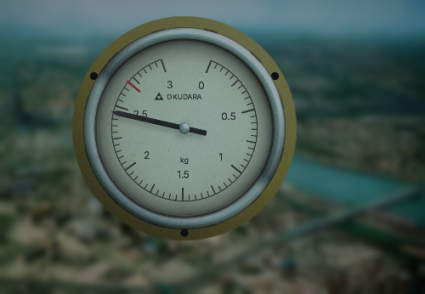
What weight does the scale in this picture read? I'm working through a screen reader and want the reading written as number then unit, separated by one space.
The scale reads 2.45 kg
